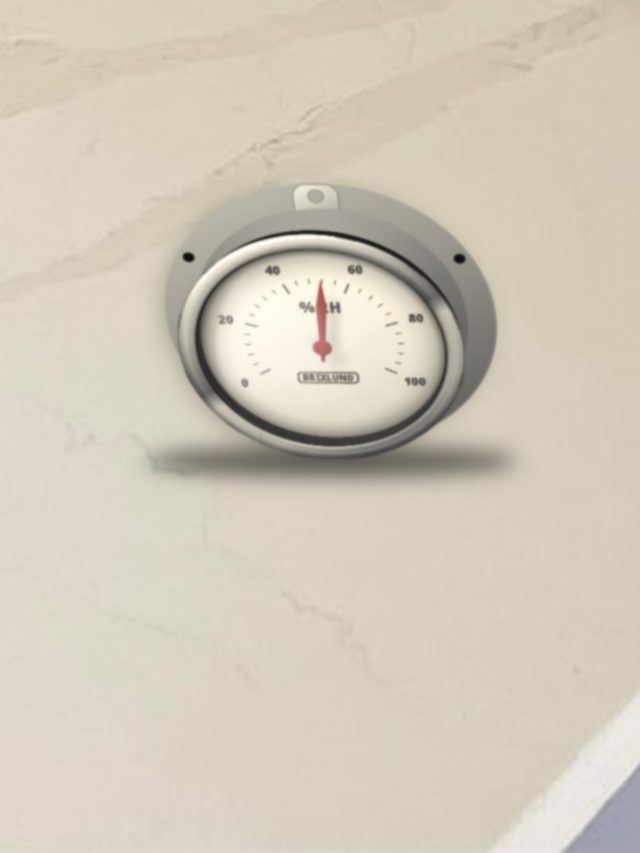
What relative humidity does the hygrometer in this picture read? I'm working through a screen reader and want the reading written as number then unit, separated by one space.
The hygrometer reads 52 %
